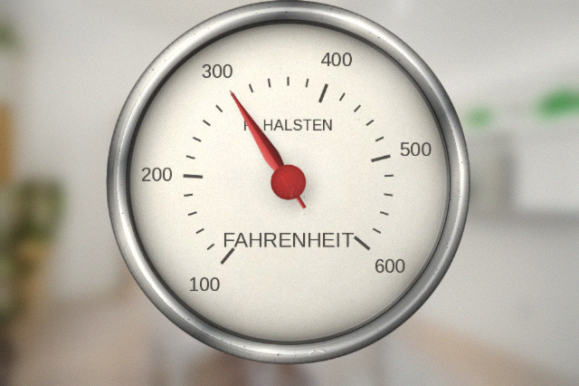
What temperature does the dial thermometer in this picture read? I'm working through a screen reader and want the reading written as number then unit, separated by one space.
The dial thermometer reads 300 °F
